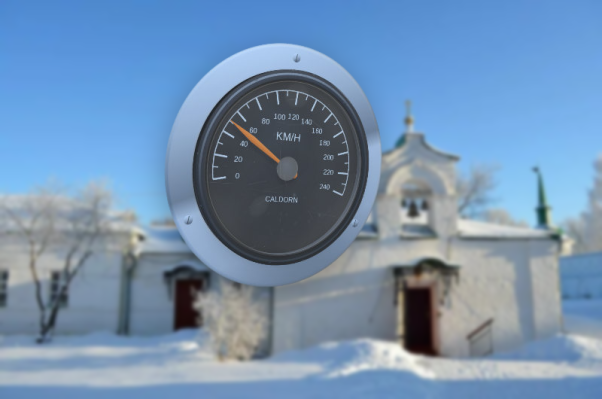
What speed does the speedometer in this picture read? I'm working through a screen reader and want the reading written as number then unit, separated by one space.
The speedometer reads 50 km/h
